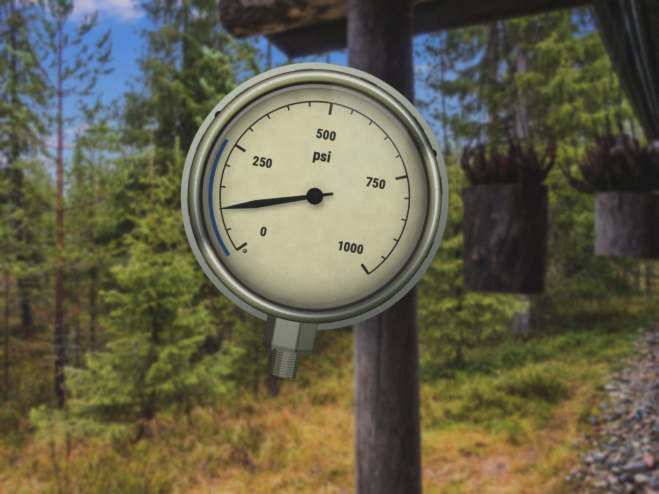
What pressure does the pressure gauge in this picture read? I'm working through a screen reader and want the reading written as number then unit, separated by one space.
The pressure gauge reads 100 psi
